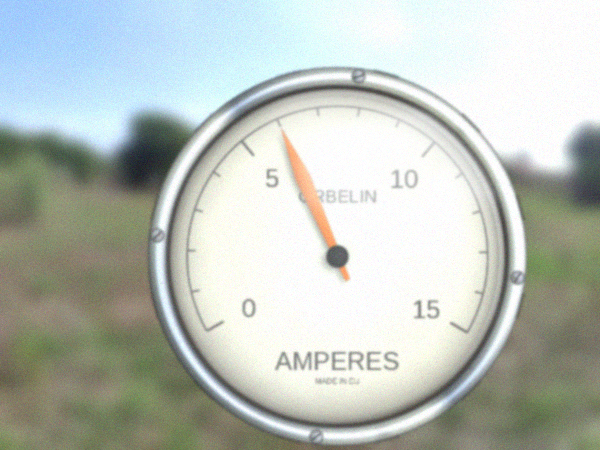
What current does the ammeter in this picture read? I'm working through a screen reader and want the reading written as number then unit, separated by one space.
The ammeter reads 6 A
